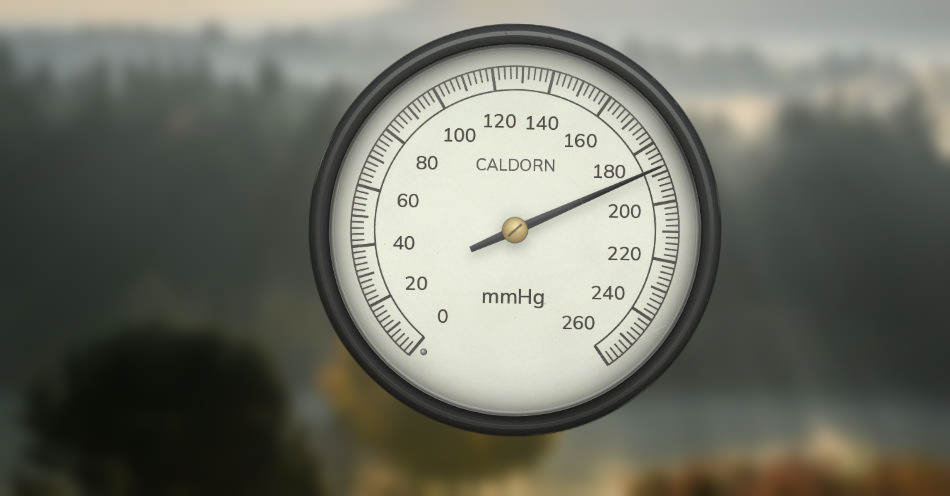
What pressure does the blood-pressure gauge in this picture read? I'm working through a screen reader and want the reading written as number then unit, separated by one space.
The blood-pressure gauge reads 188 mmHg
